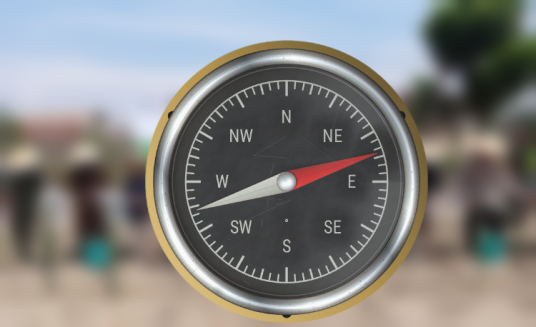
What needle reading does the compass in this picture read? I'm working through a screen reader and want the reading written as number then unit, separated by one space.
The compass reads 72.5 °
